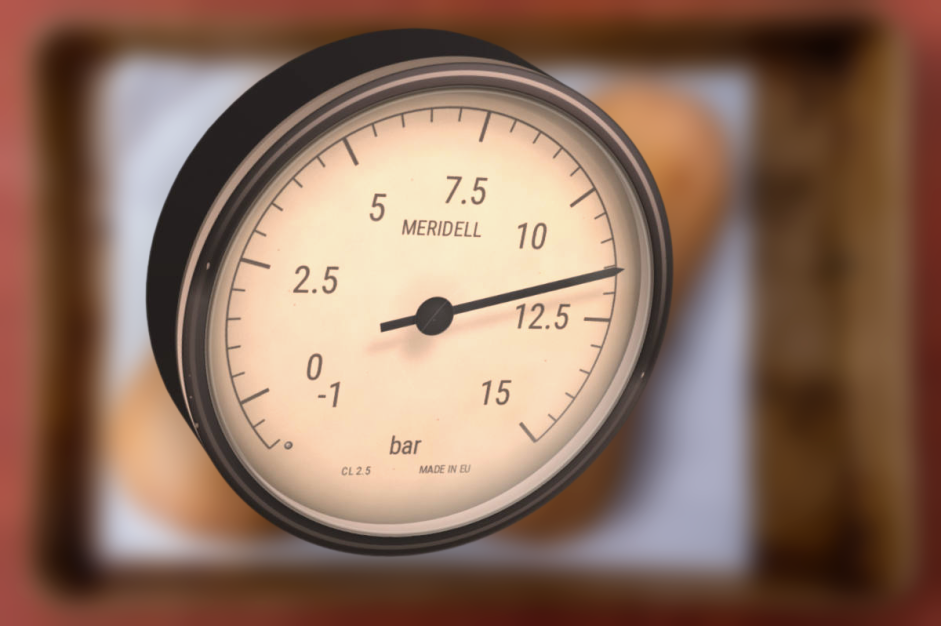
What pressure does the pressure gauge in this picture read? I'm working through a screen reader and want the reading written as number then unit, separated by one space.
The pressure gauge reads 11.5 bar
